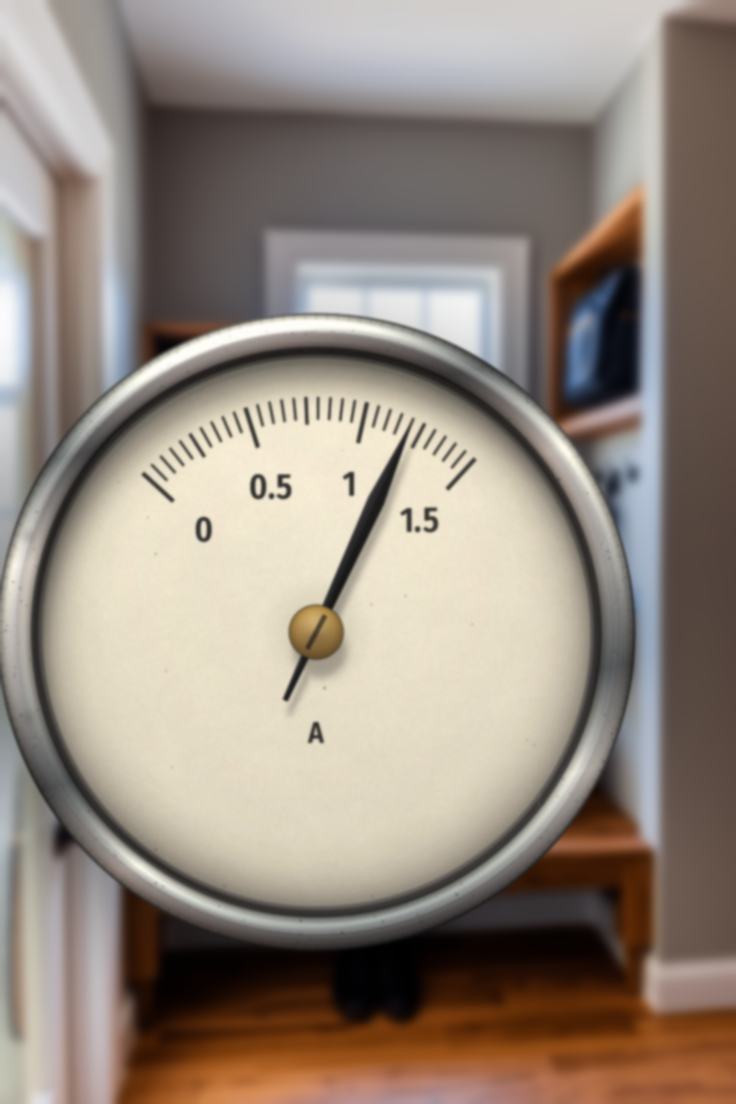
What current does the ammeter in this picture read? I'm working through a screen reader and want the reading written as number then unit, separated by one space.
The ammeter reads 1.2 A
